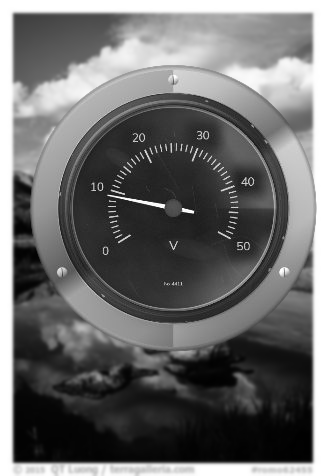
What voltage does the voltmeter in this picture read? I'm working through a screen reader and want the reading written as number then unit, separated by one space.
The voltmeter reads 9 V
